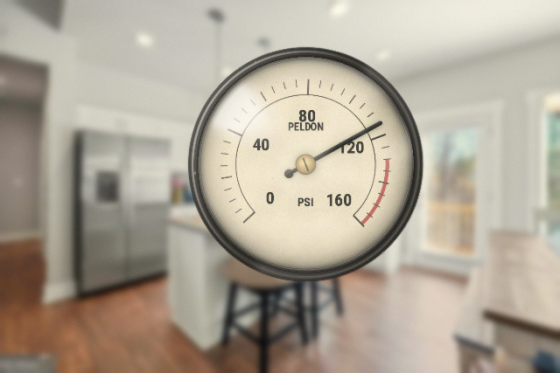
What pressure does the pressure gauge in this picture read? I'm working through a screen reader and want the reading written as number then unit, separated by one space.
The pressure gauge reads 115 psi
